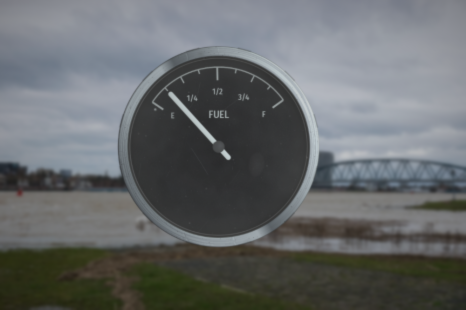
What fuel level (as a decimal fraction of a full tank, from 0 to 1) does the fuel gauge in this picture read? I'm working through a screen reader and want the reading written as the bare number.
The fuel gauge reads 0.125
